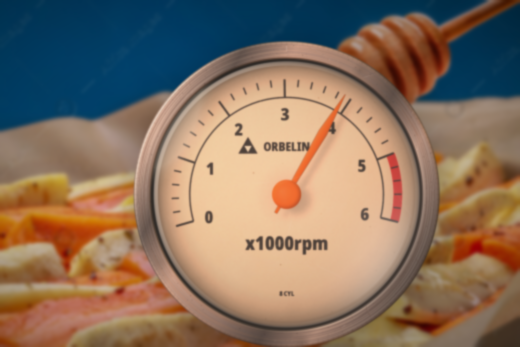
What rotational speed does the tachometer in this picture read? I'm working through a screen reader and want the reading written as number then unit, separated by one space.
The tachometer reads 3900 rpm
